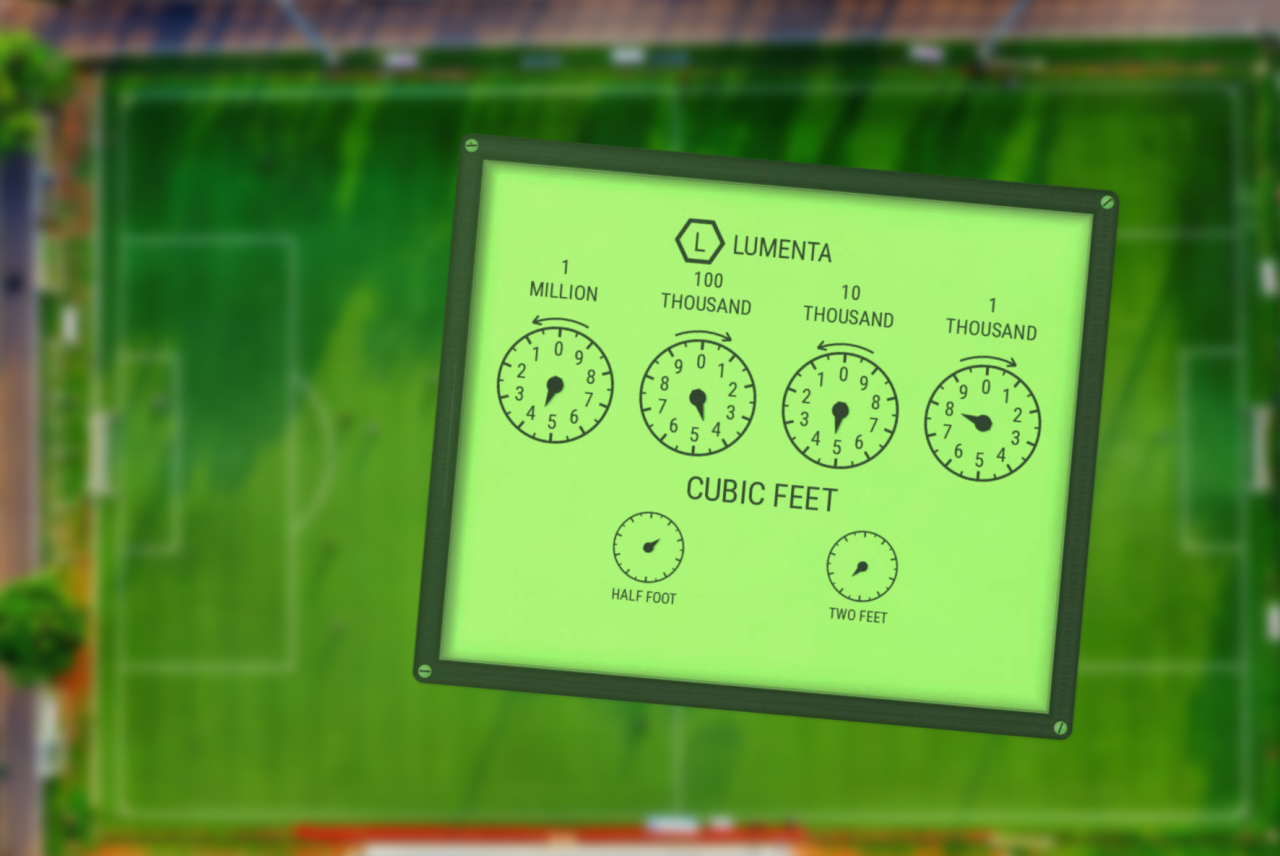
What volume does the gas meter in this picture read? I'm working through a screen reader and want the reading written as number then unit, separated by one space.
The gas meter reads 444800 ft³
